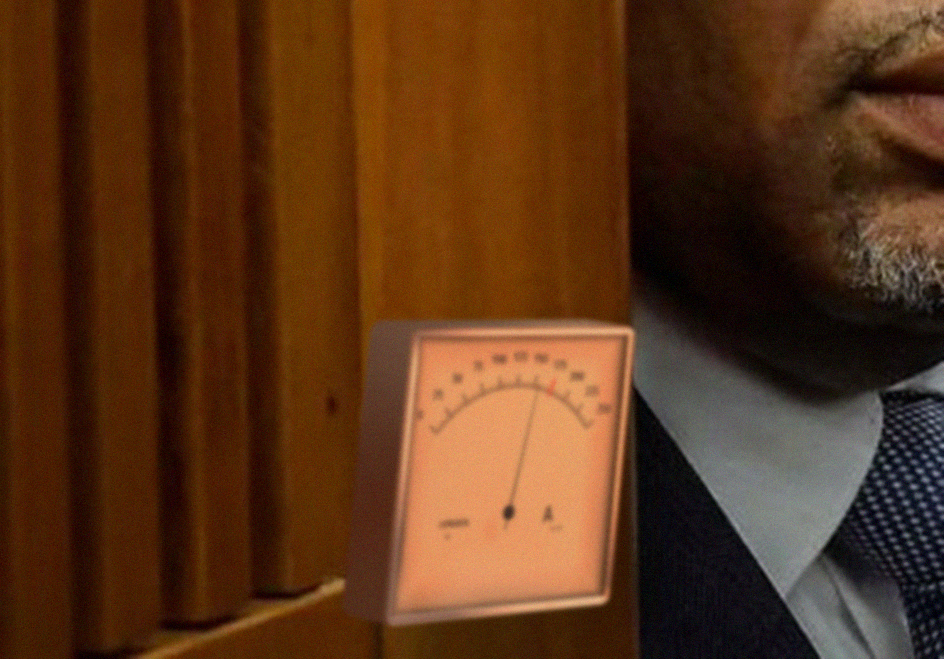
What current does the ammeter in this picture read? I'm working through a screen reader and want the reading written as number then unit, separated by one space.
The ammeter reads 150 A
